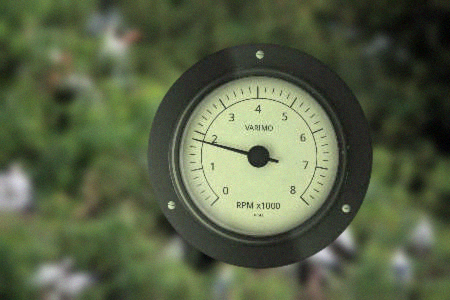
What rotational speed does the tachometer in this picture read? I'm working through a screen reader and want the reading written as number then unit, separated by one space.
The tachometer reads 1800 rpm
